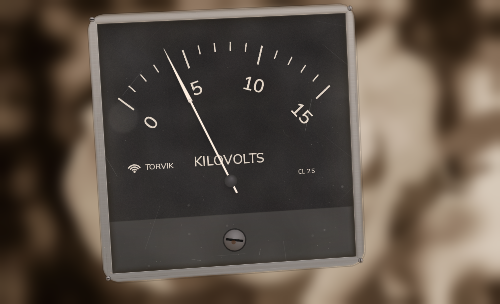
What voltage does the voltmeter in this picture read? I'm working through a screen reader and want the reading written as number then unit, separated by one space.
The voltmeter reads 4 kV
